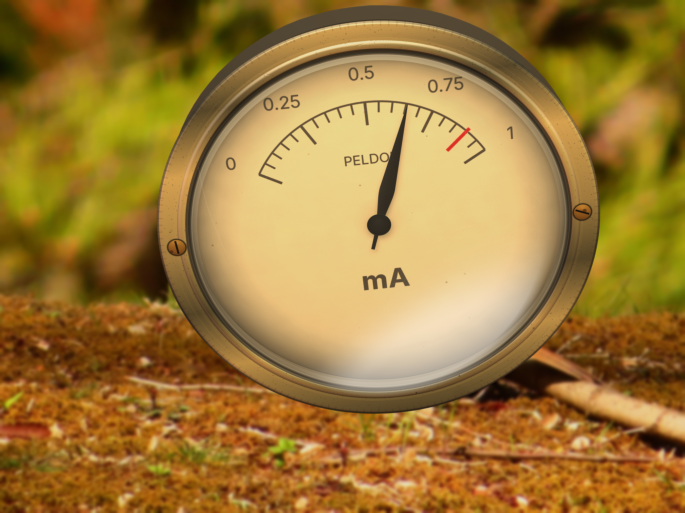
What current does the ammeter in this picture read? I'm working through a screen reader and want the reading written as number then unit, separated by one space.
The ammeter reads 0.65 mA
